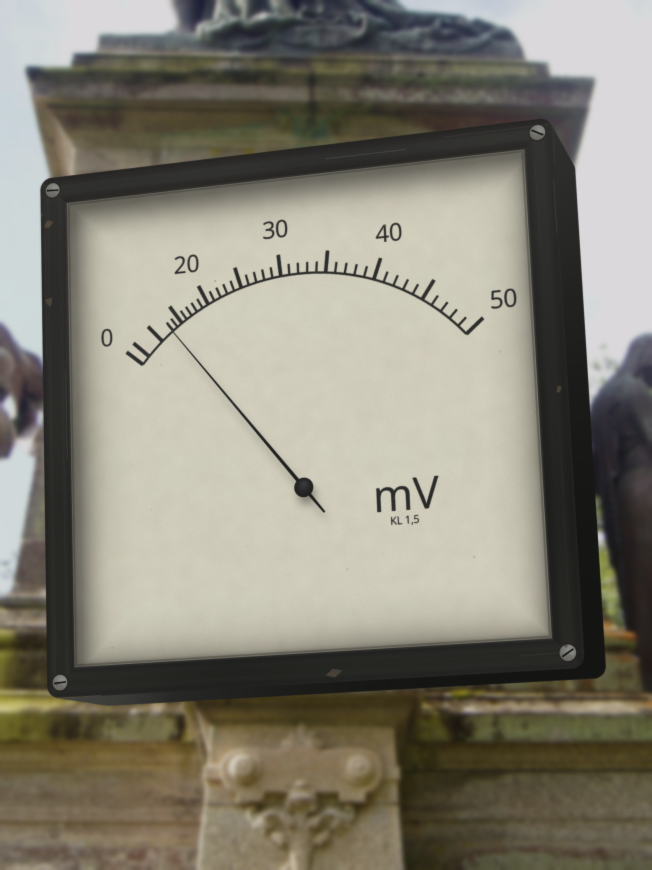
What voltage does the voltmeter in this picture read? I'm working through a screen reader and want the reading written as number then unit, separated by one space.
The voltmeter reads 13 mV
